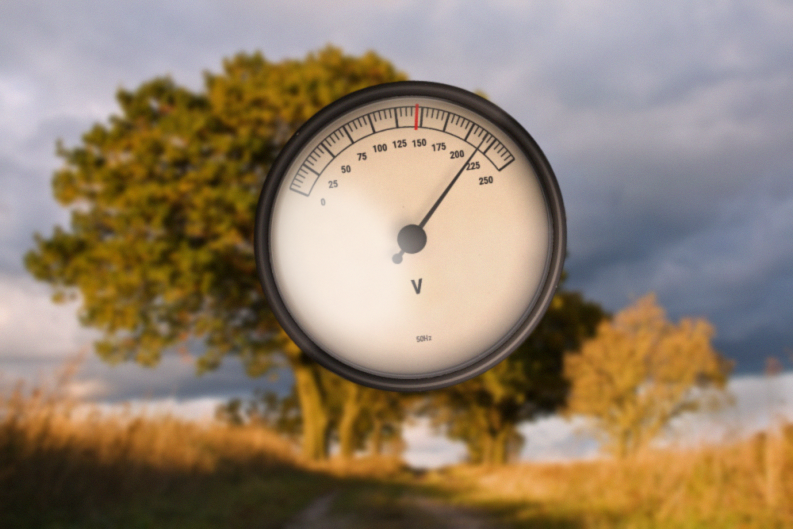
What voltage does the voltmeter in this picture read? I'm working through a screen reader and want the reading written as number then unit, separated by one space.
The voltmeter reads 215 V
